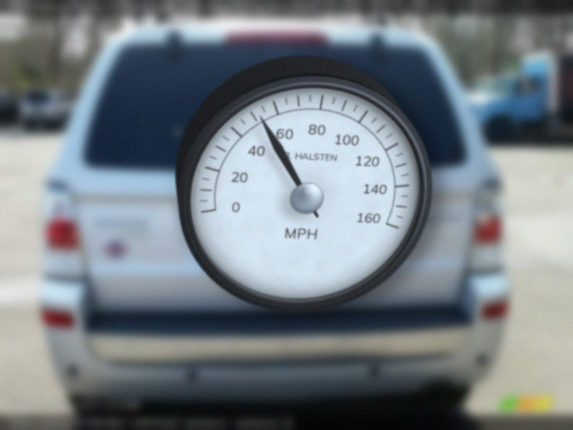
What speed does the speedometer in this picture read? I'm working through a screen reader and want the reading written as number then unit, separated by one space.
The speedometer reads 52.5 mph
